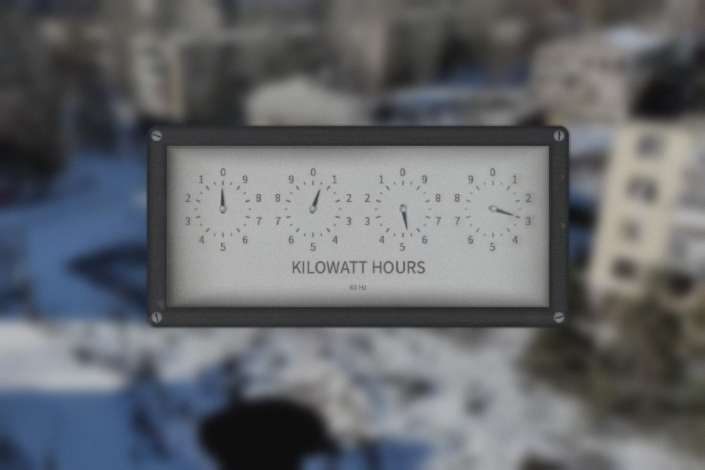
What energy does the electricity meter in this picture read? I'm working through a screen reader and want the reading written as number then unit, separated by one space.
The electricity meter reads 53 kWh
